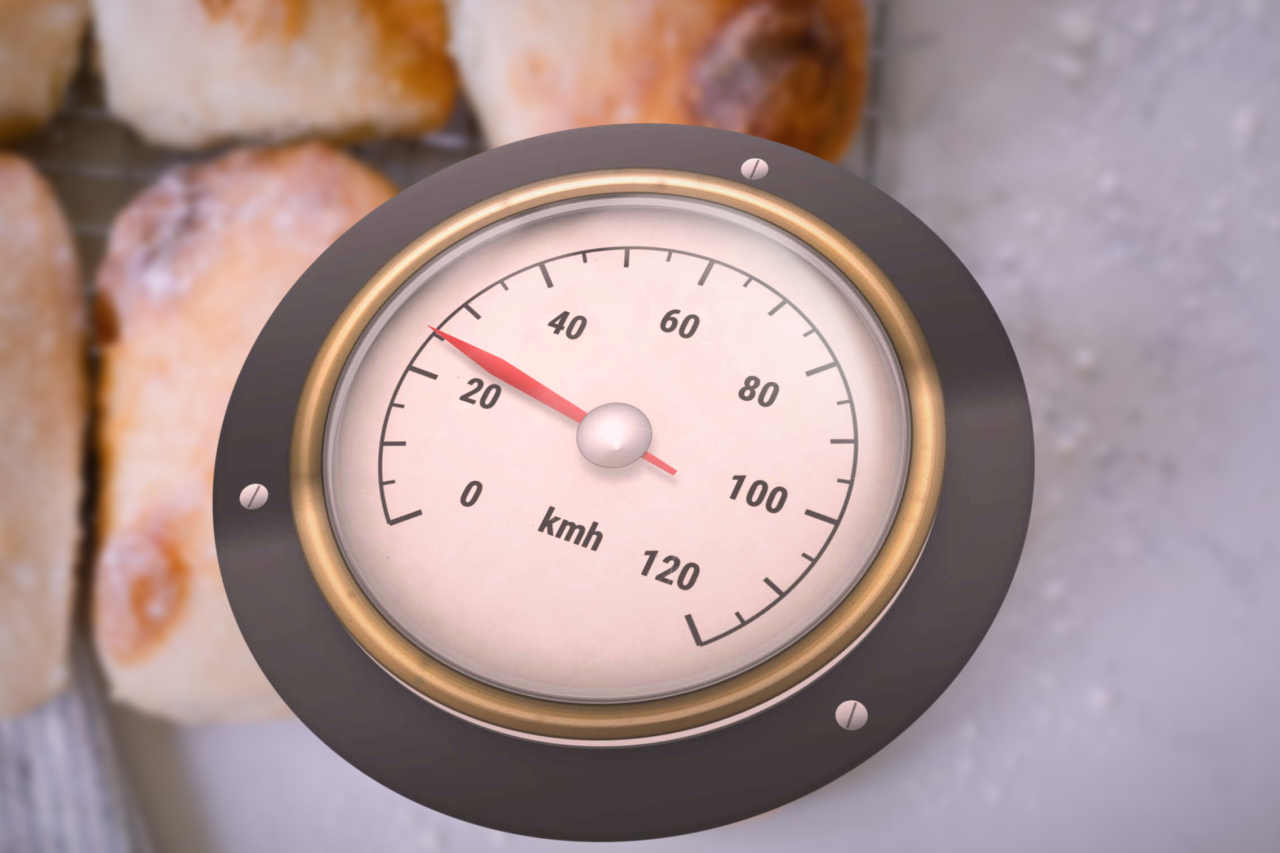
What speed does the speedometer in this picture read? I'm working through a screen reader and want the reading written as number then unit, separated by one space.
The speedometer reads 25 km/h
